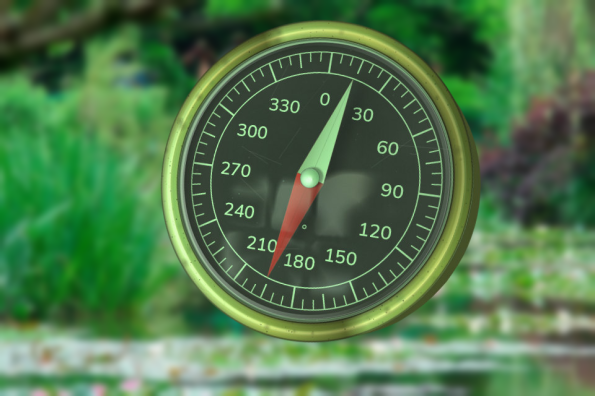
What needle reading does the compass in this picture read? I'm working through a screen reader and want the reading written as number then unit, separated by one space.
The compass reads 195 °
